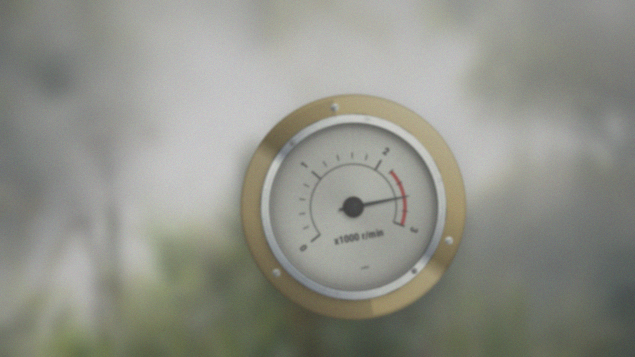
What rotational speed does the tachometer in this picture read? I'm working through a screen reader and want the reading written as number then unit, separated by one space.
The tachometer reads 2600 rpm
